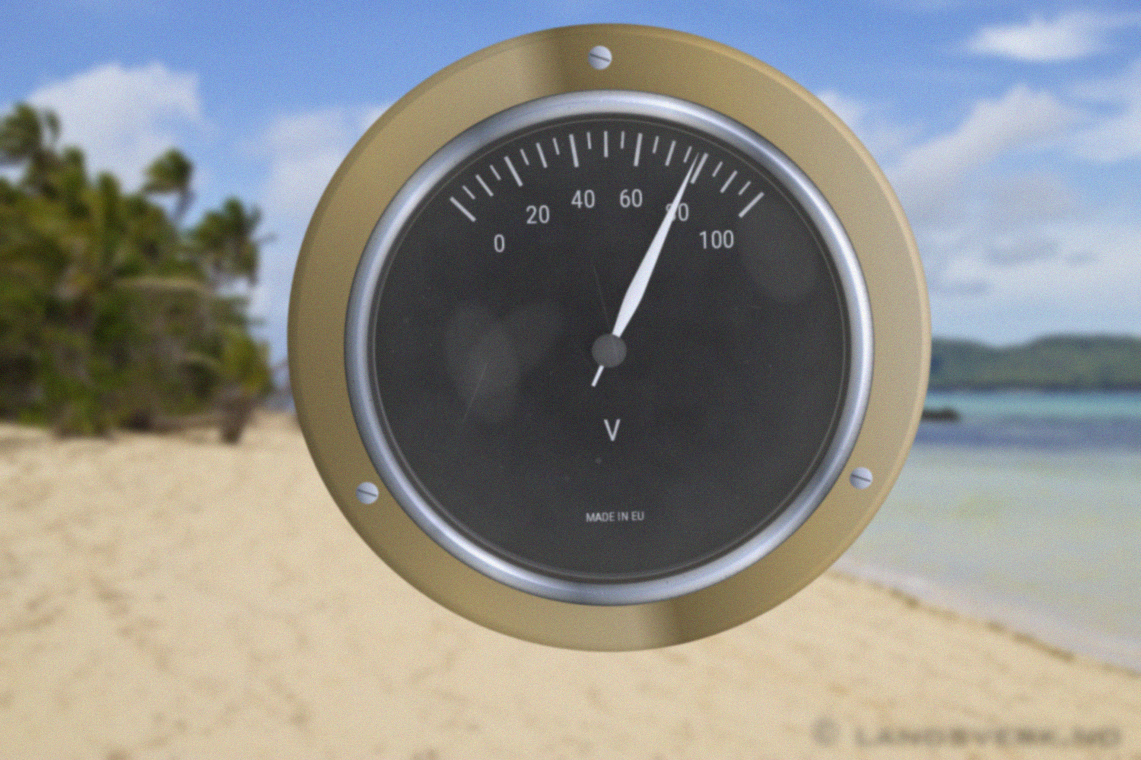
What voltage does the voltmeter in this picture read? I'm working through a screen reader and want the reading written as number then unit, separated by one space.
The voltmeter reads 77.5 V
